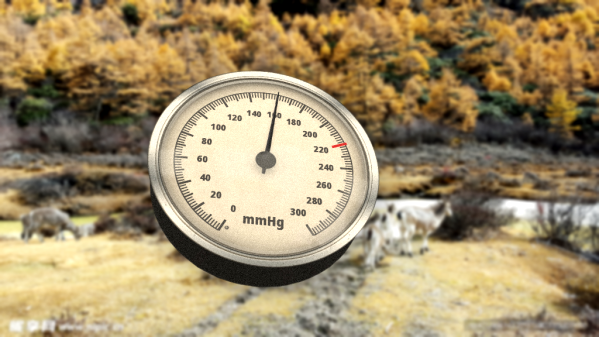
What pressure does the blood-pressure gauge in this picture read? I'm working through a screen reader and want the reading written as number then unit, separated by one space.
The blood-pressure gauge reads 160 mmHg
